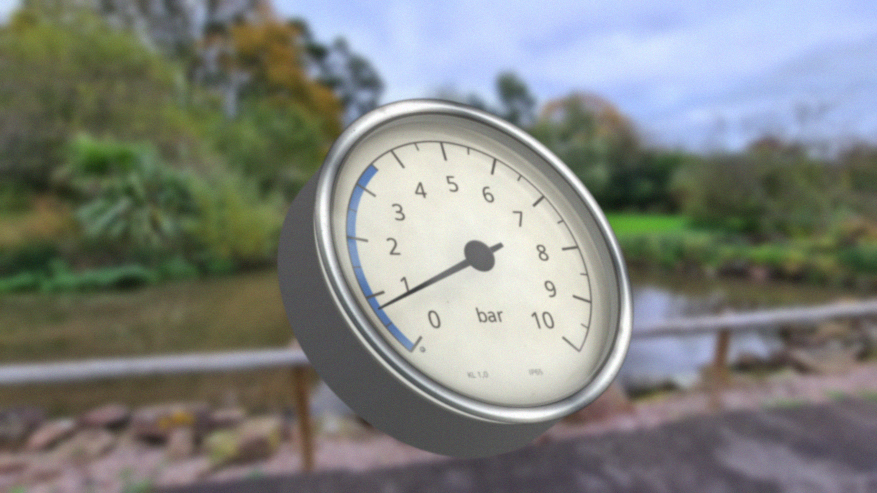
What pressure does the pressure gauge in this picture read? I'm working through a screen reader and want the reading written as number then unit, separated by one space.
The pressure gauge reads 0.75 bar
